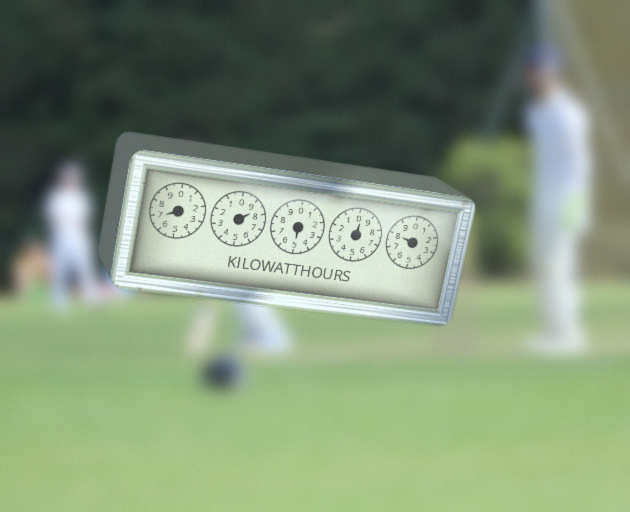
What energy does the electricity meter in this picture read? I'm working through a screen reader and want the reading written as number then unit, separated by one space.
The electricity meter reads 68498 kWh
